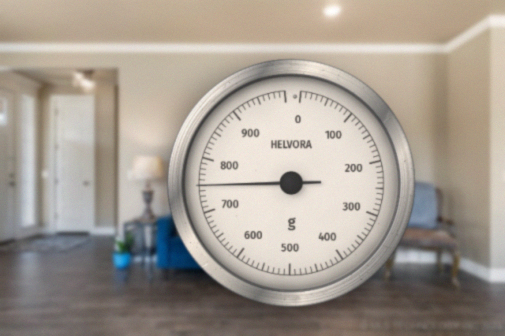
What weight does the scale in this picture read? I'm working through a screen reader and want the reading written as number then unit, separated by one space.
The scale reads 750 g
